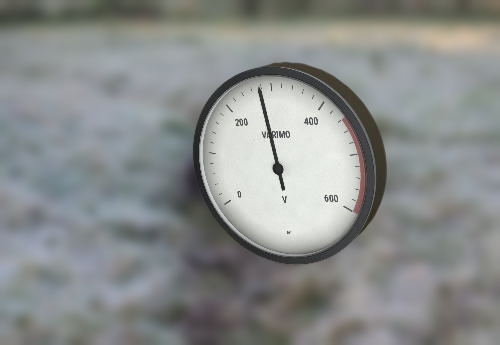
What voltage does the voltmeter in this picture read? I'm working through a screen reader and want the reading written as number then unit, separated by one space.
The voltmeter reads 280 V
